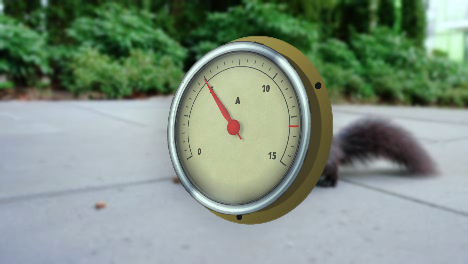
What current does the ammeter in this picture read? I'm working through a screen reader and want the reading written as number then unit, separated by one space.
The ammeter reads 5 A
